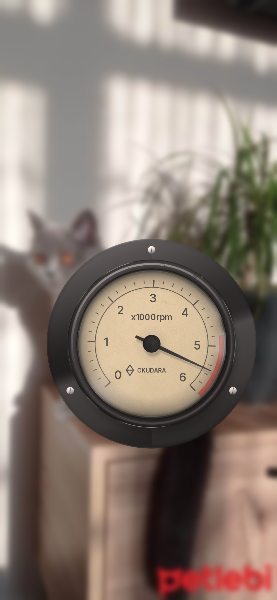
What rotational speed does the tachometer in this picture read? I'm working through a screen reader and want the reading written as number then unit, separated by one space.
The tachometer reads 5500 rpm
